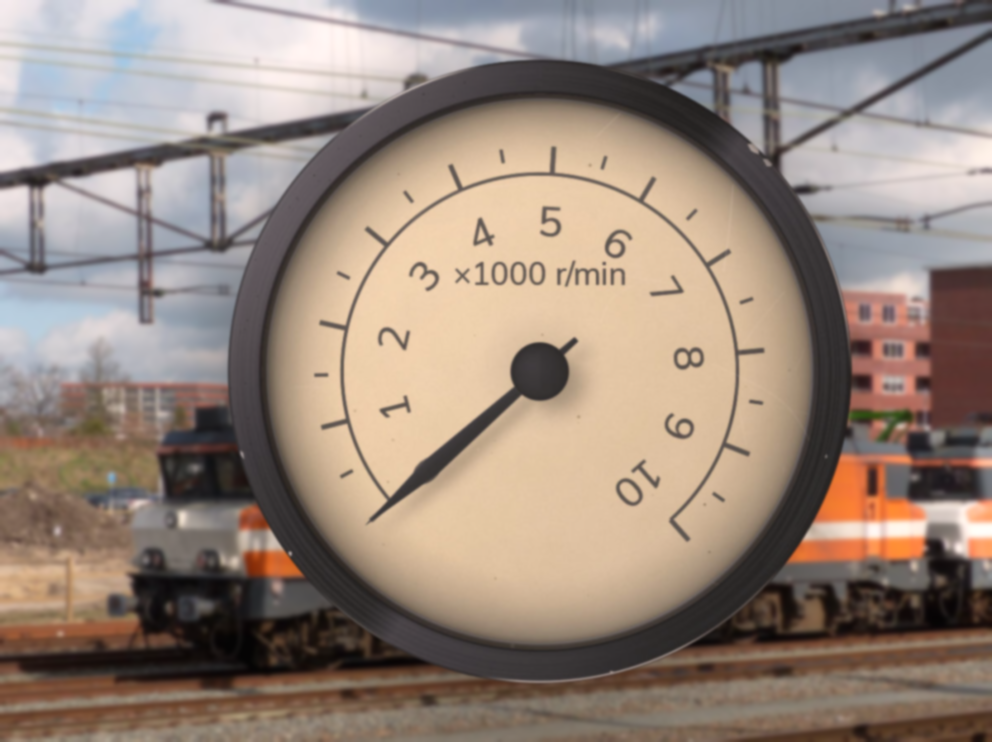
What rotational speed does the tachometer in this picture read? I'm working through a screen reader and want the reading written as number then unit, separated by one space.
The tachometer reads 0 rpm
